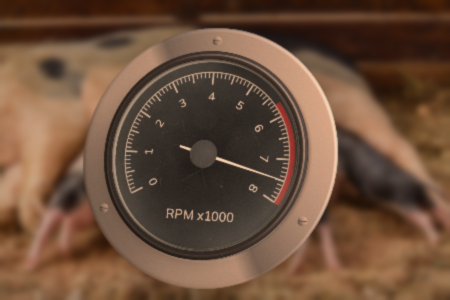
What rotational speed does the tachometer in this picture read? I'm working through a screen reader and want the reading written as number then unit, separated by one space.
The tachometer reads 7500 rpm
